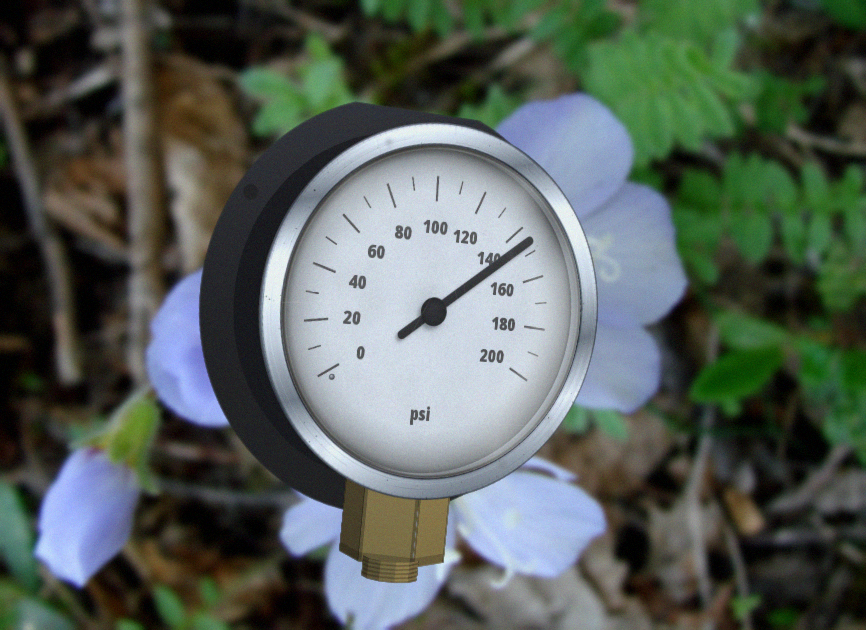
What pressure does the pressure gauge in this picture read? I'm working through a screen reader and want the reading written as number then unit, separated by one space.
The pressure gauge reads 145 psi
